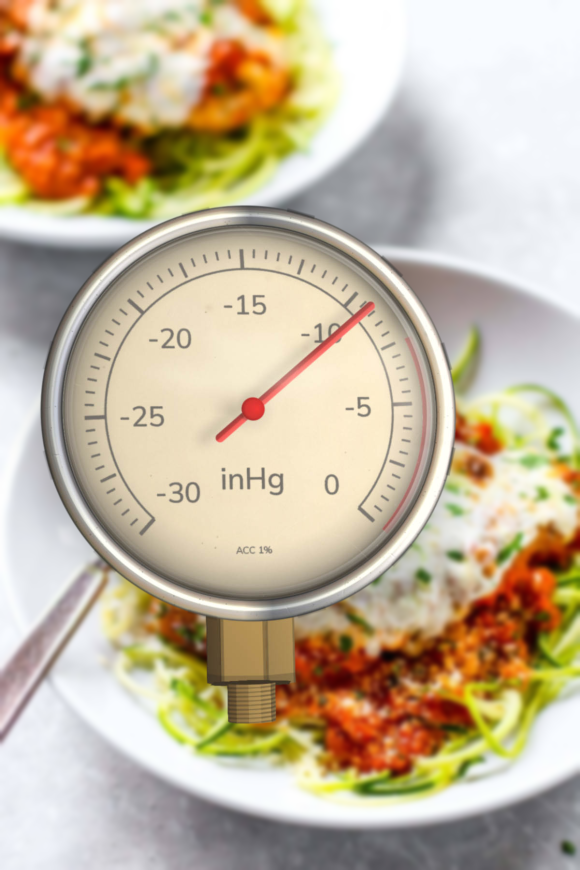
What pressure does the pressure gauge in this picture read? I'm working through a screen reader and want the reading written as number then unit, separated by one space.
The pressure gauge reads -9.25 inHg
